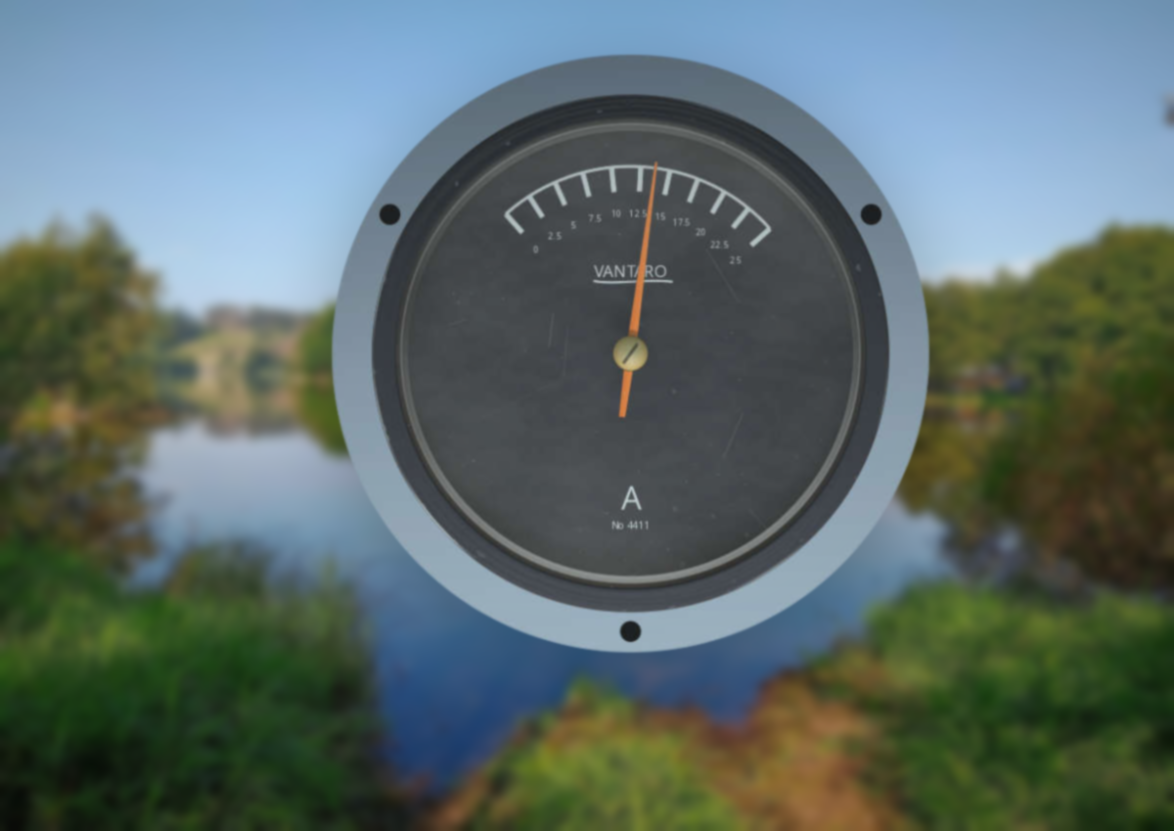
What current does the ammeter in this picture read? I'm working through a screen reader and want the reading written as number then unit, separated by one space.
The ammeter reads 13.75 A
